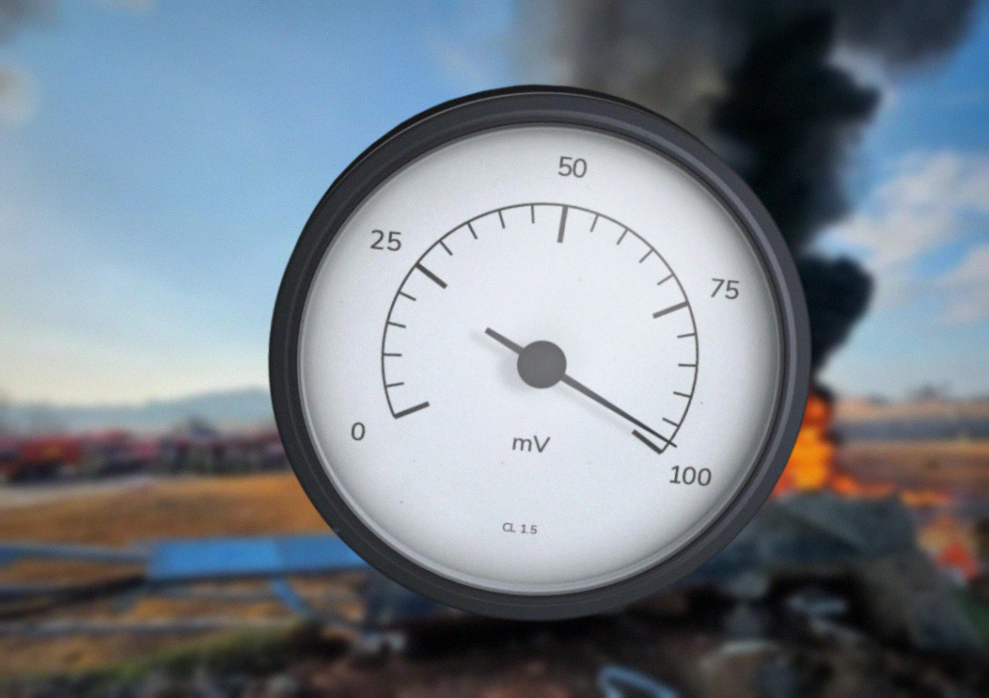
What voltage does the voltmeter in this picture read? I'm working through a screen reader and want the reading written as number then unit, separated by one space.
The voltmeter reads 97.5 mV
